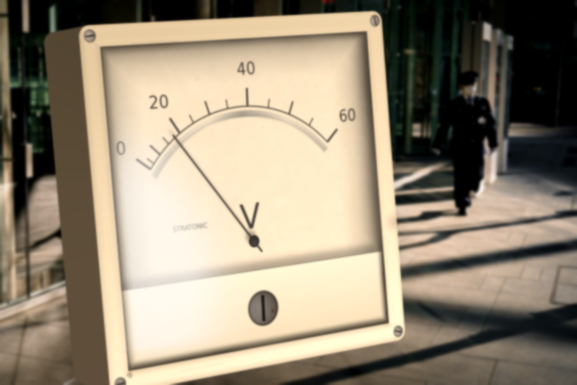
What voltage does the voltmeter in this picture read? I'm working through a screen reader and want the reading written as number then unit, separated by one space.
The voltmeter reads 17.5 V
